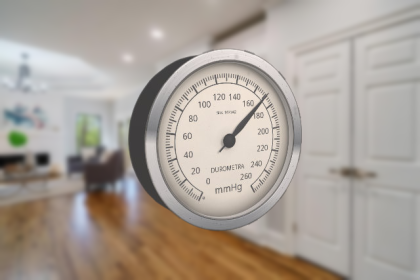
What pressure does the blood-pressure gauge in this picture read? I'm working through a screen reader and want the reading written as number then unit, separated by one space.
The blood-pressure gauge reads 170 mmHg
